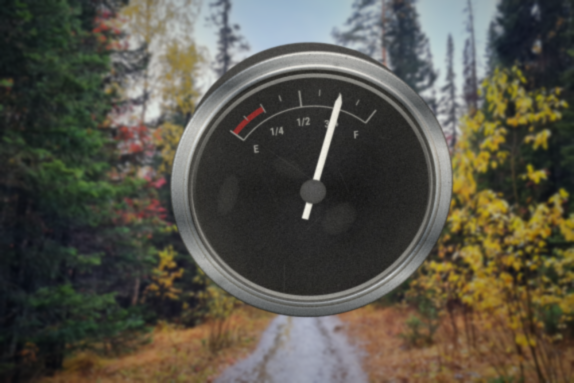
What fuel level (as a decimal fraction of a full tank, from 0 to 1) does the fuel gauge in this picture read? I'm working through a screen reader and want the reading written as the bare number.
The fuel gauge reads 0.75
